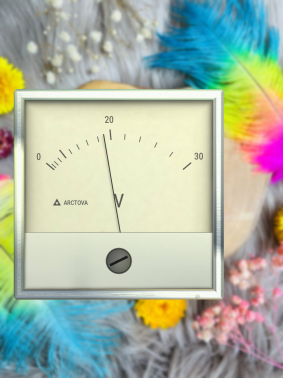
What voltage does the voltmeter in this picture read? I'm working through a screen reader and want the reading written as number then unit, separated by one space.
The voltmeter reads 19 V
